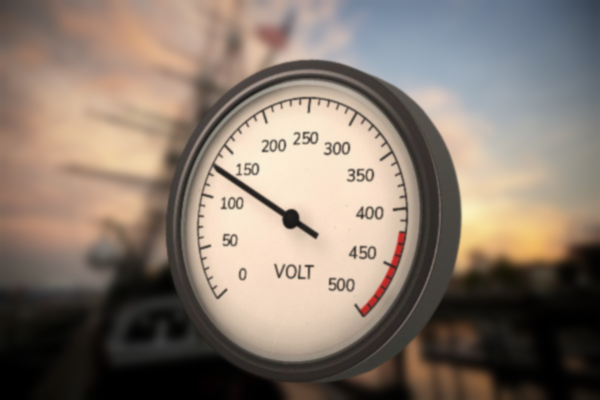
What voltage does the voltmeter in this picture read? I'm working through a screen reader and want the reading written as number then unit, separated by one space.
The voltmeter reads 130 V
